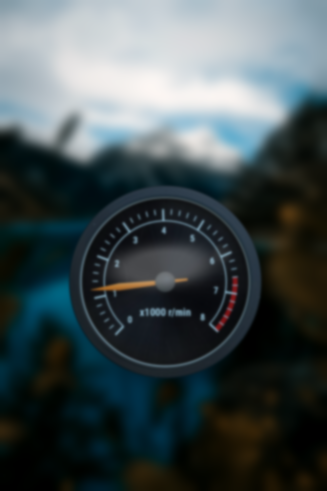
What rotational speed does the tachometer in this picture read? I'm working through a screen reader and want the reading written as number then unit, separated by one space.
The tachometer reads 1200 rpm
